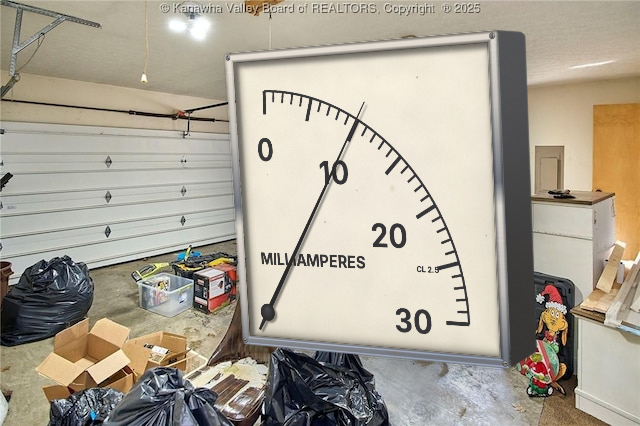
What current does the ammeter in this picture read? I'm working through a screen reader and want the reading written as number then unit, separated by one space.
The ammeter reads 10 mA
